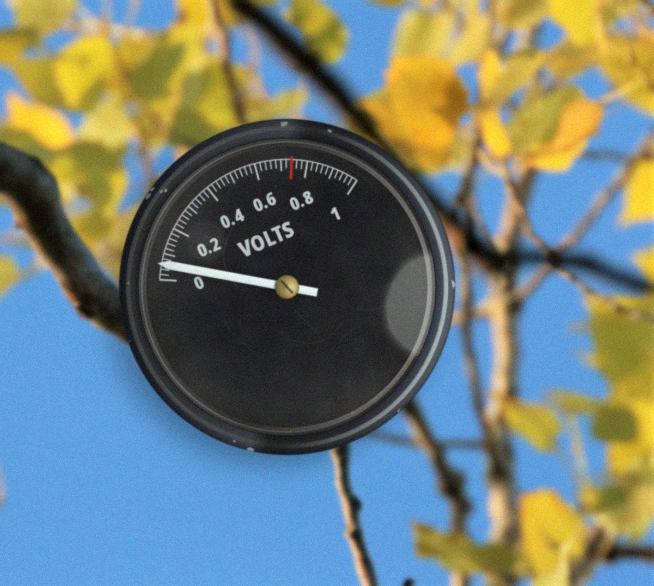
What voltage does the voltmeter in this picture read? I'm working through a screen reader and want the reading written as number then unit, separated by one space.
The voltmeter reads 0.06 V
